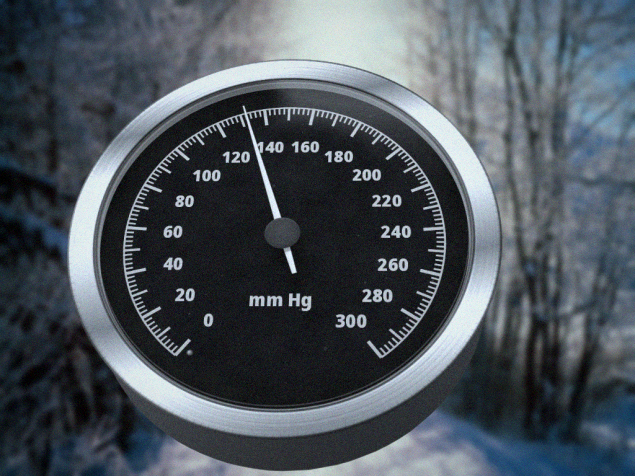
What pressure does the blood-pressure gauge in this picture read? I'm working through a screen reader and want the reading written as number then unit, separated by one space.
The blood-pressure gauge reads 132 mmHg
